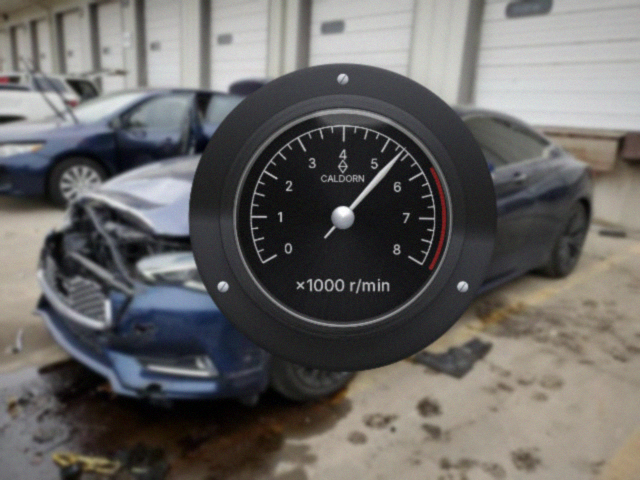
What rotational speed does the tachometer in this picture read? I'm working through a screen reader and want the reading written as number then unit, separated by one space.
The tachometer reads 5375 rpm
